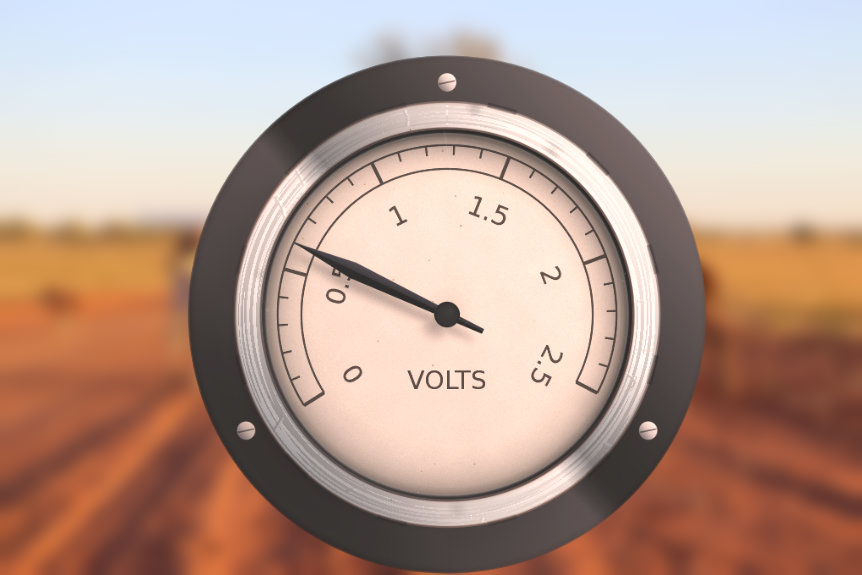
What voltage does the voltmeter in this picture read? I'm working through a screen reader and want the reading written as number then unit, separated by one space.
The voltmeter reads 0.6 V
